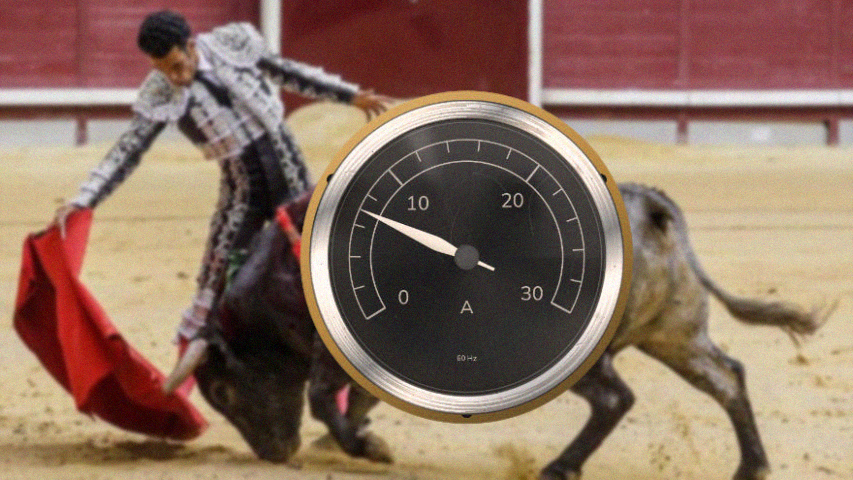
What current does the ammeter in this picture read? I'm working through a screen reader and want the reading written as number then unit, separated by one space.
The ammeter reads 7 A
